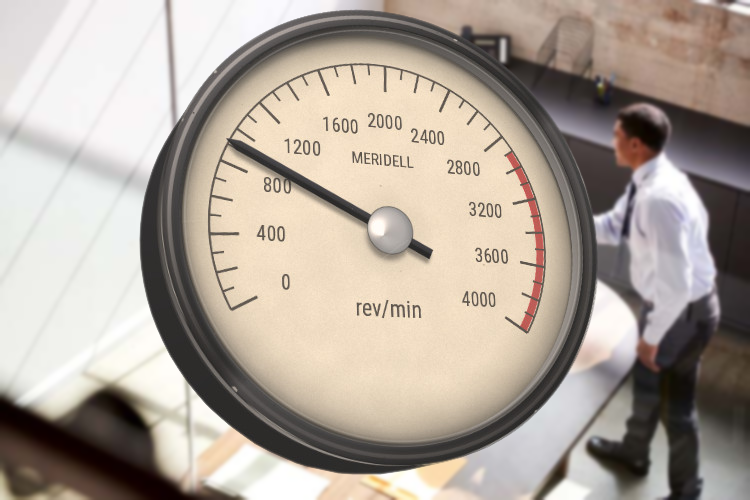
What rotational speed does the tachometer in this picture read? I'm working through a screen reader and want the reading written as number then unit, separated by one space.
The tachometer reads 900 rpm
